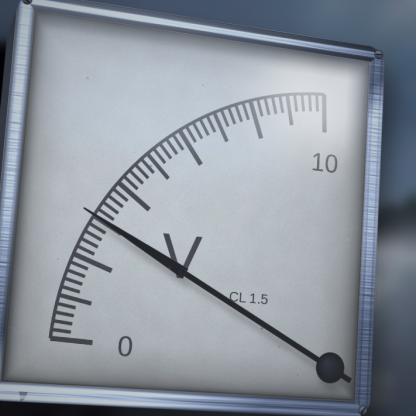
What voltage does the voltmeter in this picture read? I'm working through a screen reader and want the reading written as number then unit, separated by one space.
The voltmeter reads 3 V
